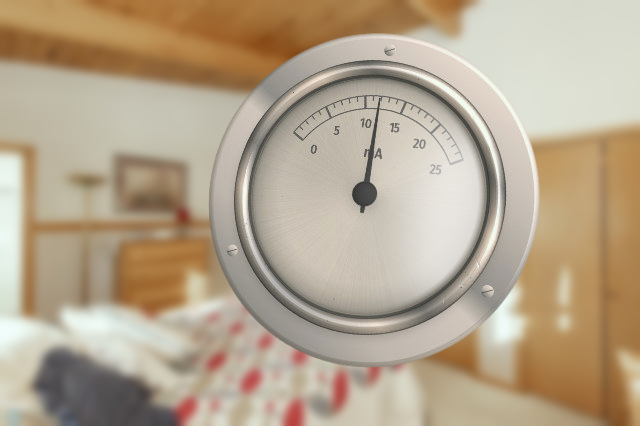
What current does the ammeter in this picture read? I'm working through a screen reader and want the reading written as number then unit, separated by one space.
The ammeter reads 12 mA
